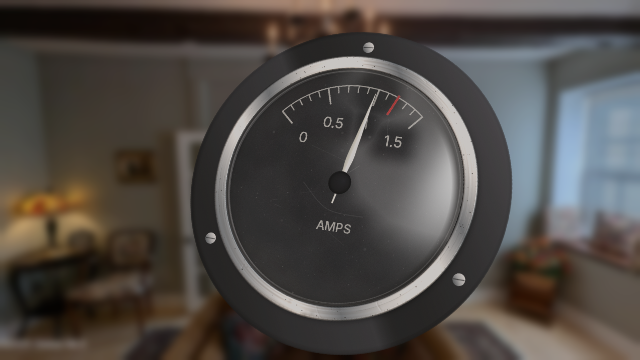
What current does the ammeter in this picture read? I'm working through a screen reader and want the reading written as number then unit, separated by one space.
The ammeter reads 1 A
